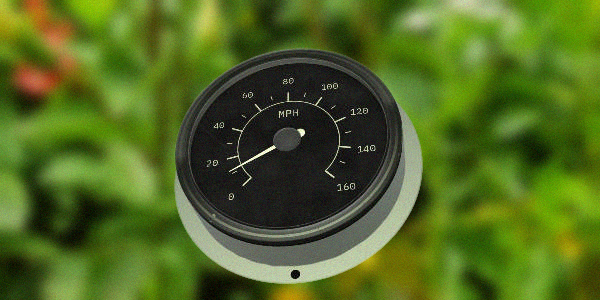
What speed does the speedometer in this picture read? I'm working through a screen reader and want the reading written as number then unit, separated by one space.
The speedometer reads 10 mph
